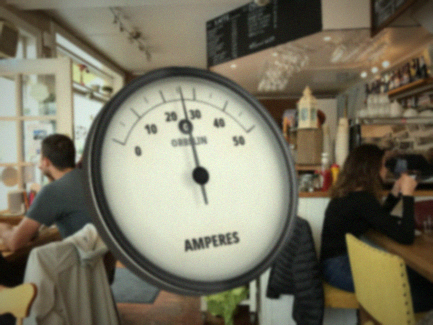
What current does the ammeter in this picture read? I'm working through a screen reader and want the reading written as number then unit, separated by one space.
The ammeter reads 25 A
